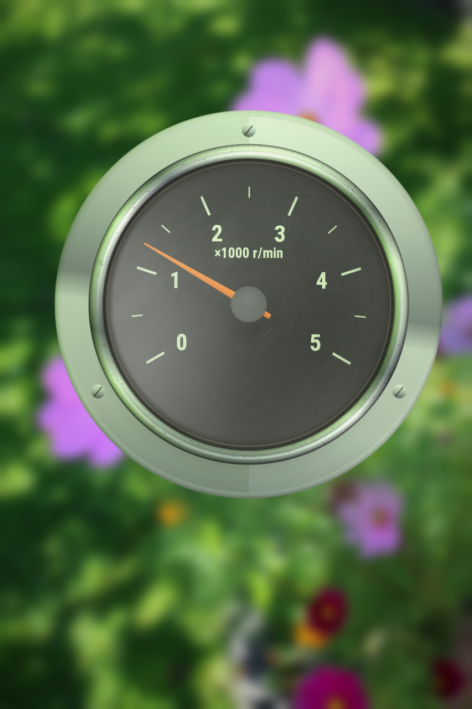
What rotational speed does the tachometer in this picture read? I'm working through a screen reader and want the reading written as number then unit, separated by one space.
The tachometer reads 1250 rpm
